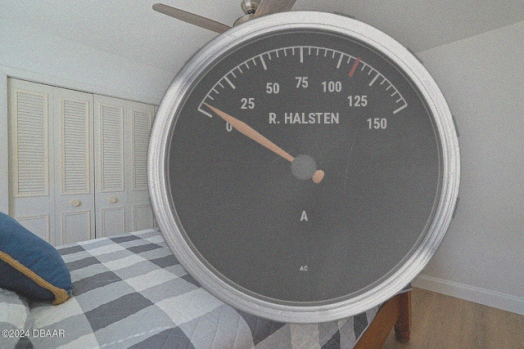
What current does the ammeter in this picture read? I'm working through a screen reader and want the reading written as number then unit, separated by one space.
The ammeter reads 5 A
